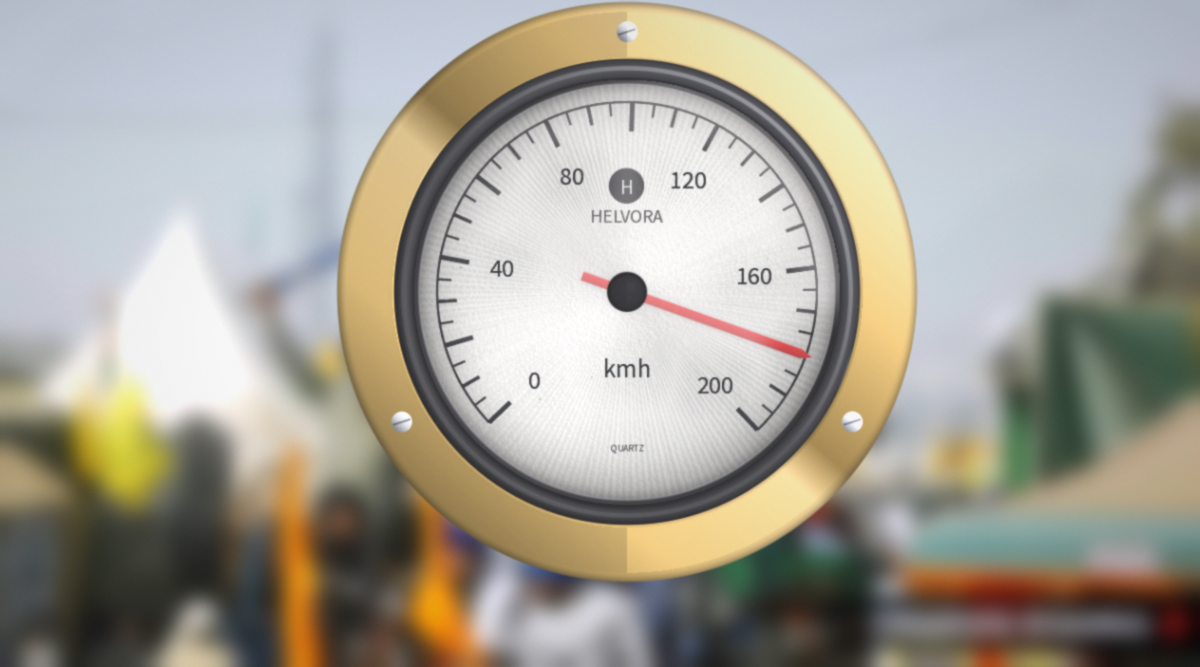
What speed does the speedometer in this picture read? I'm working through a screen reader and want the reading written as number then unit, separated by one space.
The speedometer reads 180 km/h
